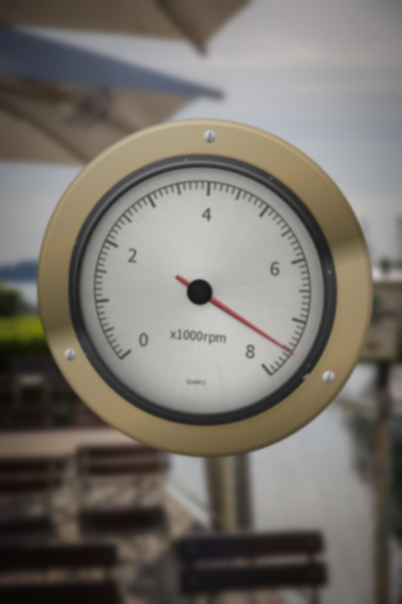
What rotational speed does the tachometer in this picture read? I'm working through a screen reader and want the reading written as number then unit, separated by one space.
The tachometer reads 7500 rpm
